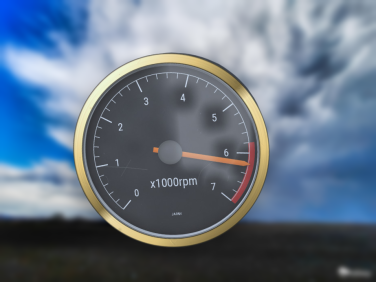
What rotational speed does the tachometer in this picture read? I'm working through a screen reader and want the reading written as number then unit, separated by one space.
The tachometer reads 6200 rpm
